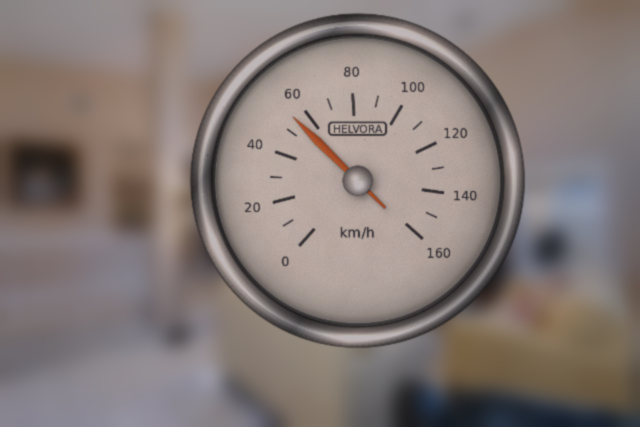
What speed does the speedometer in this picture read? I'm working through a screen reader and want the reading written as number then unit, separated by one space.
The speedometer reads 55 km/h
